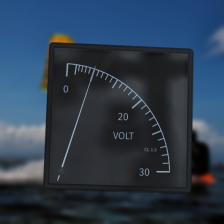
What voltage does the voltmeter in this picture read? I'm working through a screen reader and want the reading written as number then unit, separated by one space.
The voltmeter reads 10 V
